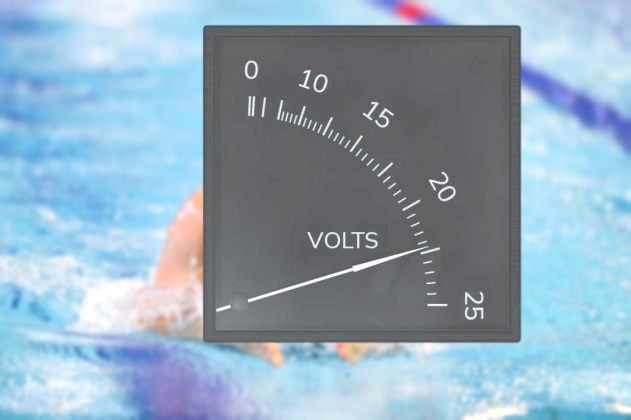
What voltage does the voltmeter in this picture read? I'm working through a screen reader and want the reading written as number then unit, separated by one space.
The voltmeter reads 22.25 V
